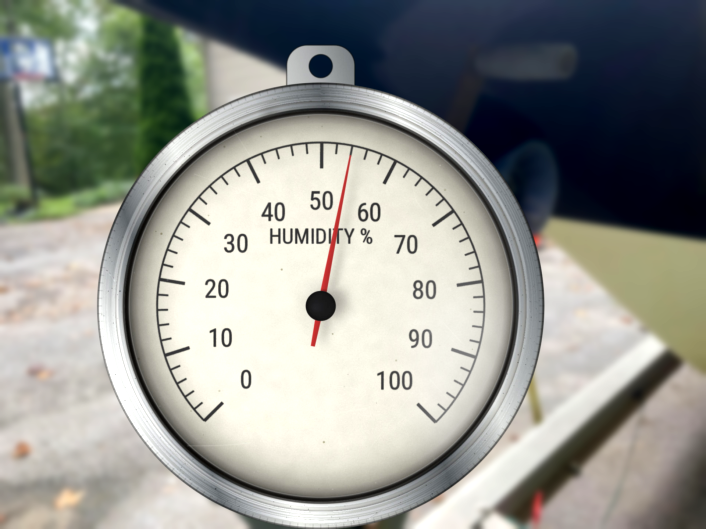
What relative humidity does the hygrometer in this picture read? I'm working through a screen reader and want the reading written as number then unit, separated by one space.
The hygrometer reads 54 %
